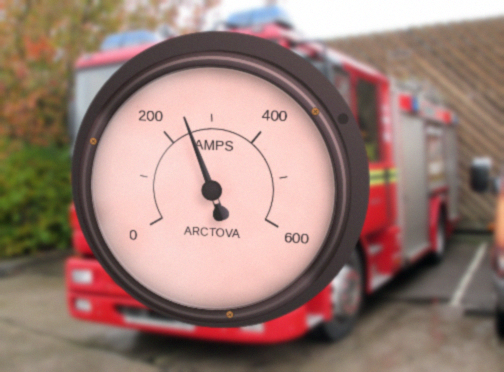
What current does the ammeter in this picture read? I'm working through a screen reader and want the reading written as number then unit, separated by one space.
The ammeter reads 250 A
